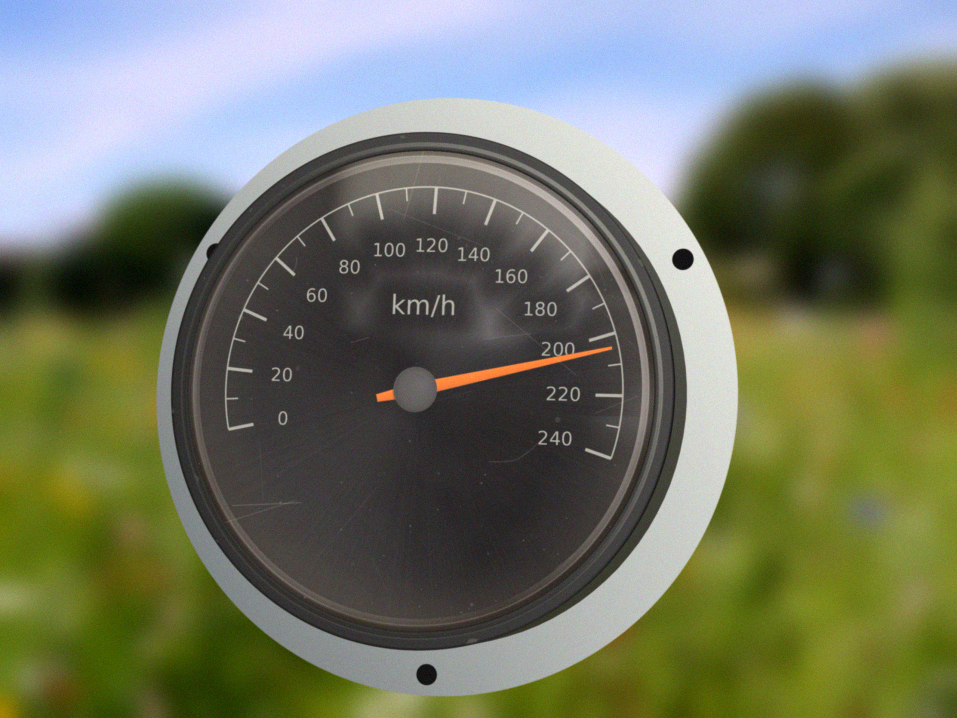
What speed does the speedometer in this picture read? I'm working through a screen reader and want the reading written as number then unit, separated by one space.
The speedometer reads 205 km/h
